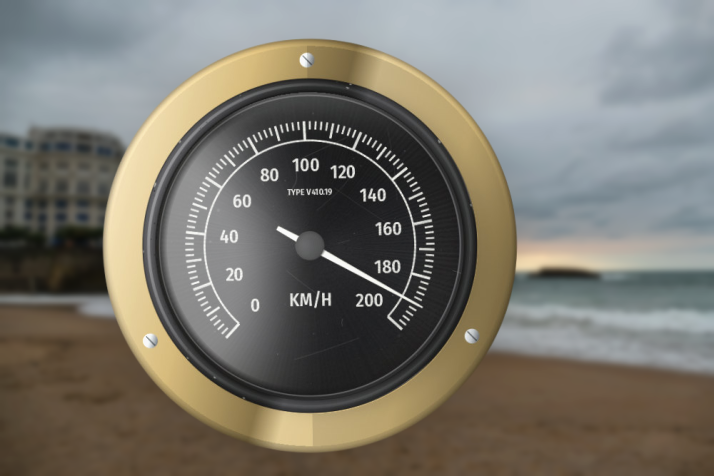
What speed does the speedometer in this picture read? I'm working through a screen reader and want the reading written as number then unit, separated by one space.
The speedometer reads 190 km/h
